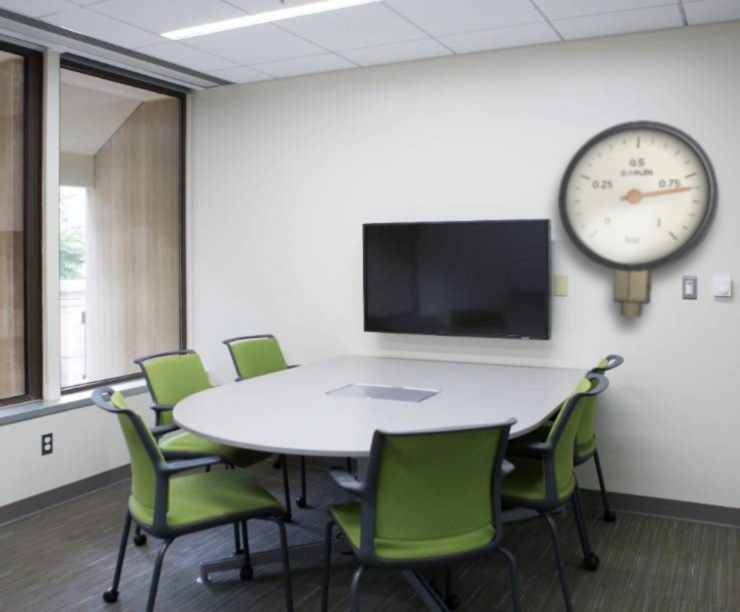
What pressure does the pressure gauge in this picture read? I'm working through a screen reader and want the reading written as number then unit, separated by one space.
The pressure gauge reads 0.8 bar
